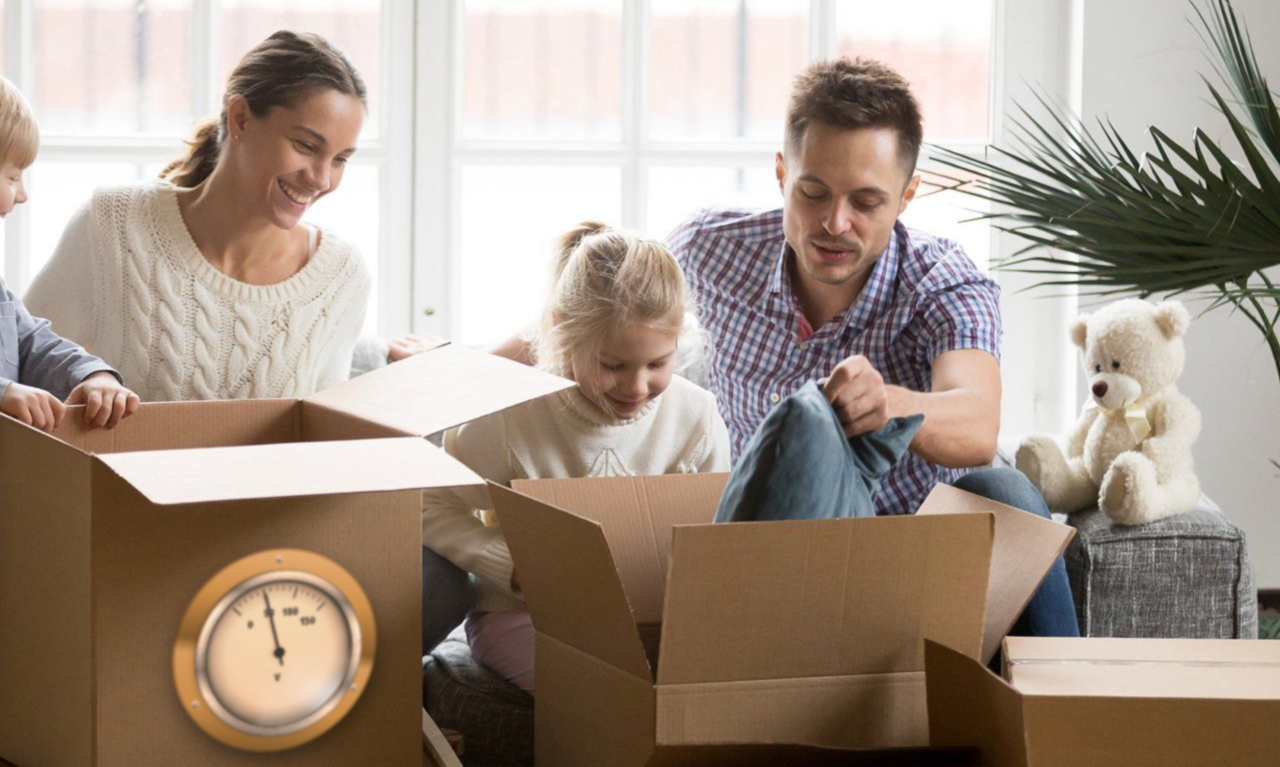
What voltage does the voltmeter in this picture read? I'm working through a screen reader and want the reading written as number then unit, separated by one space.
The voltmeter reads 50 V
